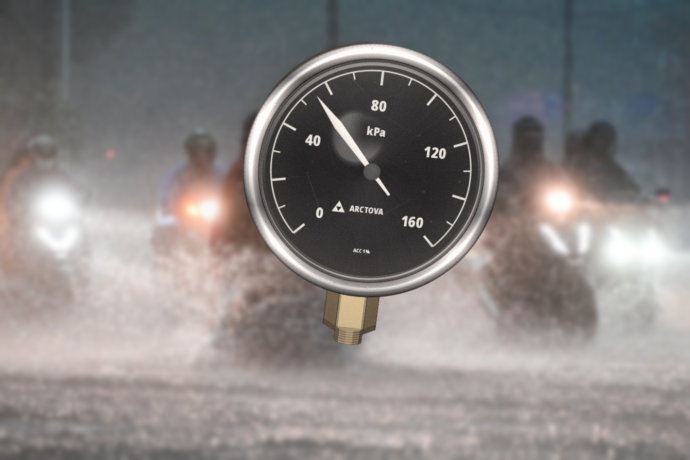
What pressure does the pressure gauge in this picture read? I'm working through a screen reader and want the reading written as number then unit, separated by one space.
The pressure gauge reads 55 kPa
